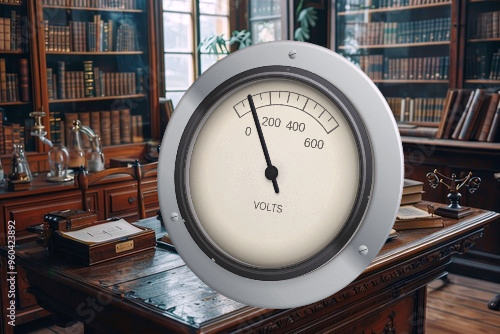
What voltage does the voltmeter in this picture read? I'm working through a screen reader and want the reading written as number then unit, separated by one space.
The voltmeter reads 100 V
